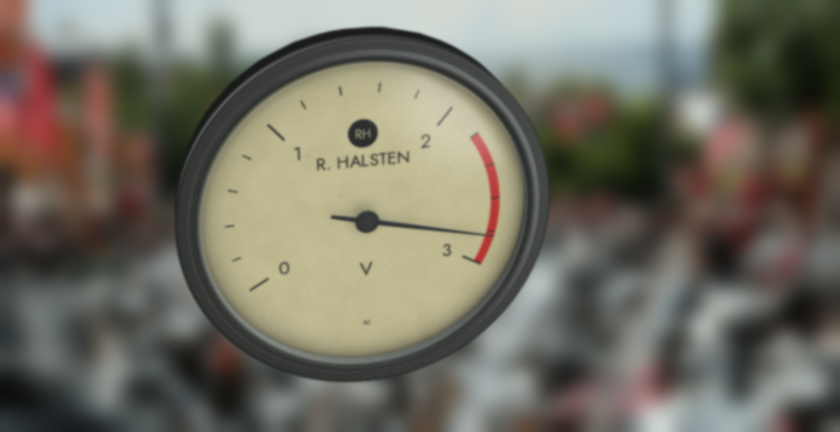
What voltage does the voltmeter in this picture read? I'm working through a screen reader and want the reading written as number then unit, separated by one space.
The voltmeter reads 2.8 V
